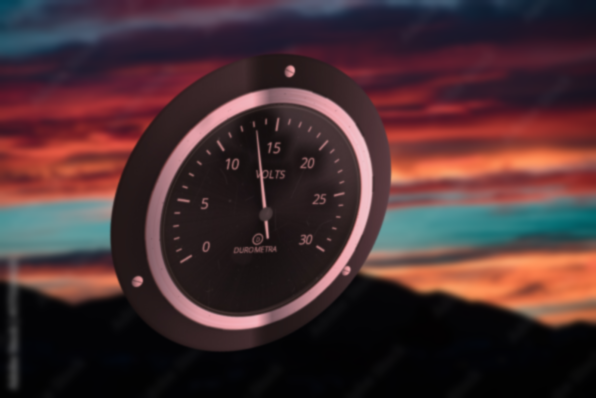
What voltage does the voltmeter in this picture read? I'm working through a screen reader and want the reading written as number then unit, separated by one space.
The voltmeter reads 13 V
